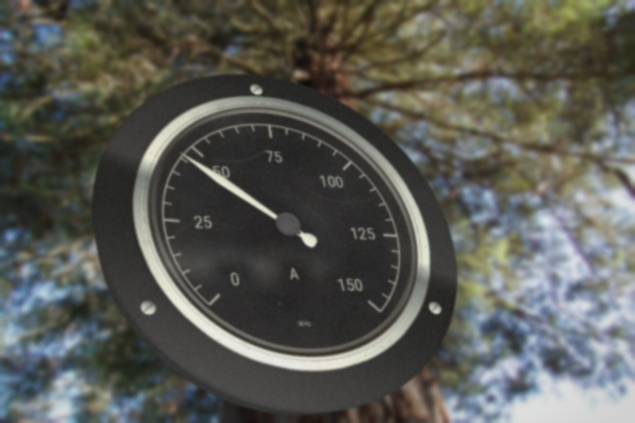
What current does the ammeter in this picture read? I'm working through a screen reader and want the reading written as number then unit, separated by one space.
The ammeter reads 45 A
